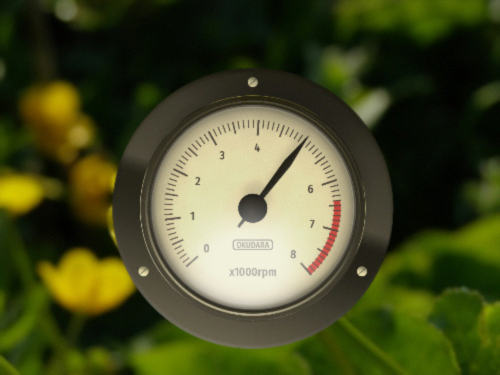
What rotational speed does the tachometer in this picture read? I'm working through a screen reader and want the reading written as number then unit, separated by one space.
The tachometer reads 5000 rpm
